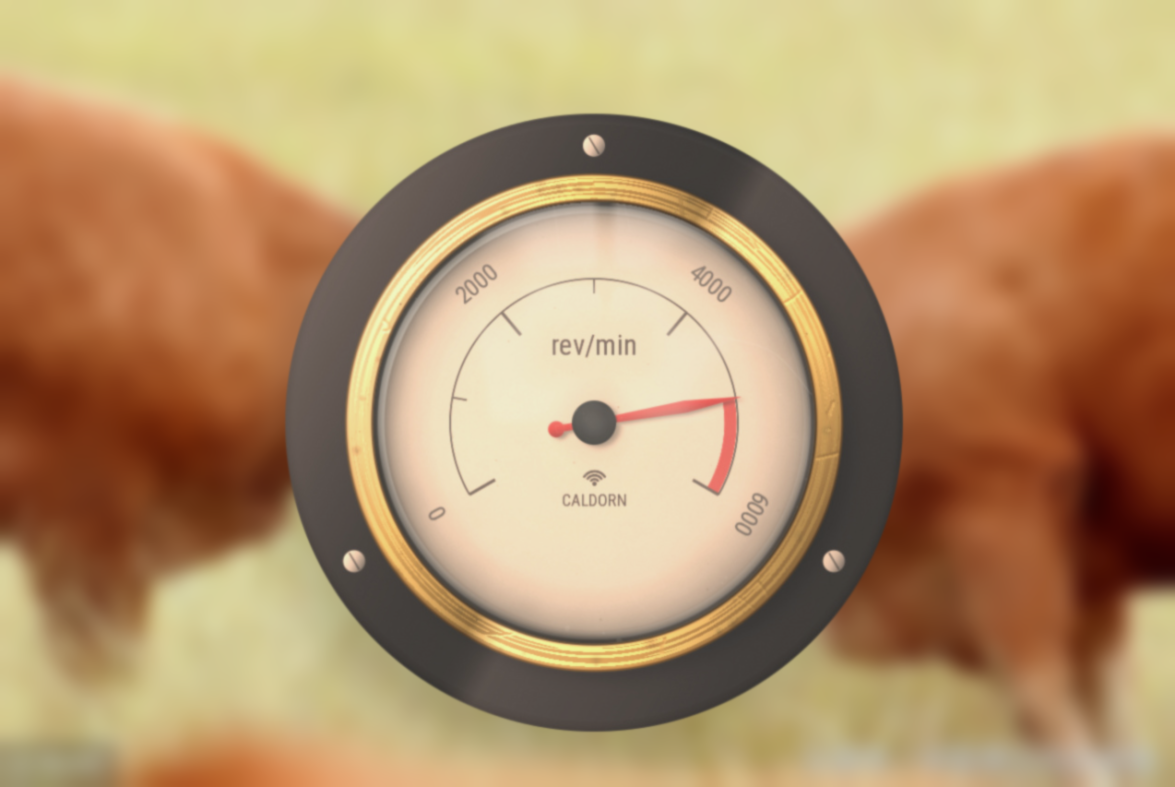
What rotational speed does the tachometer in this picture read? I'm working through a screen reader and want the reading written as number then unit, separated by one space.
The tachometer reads 5000 rpm
